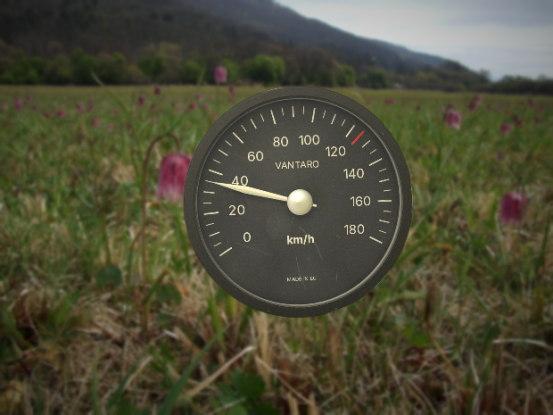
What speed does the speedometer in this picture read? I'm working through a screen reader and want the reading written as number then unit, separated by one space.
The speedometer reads 35 km/h
